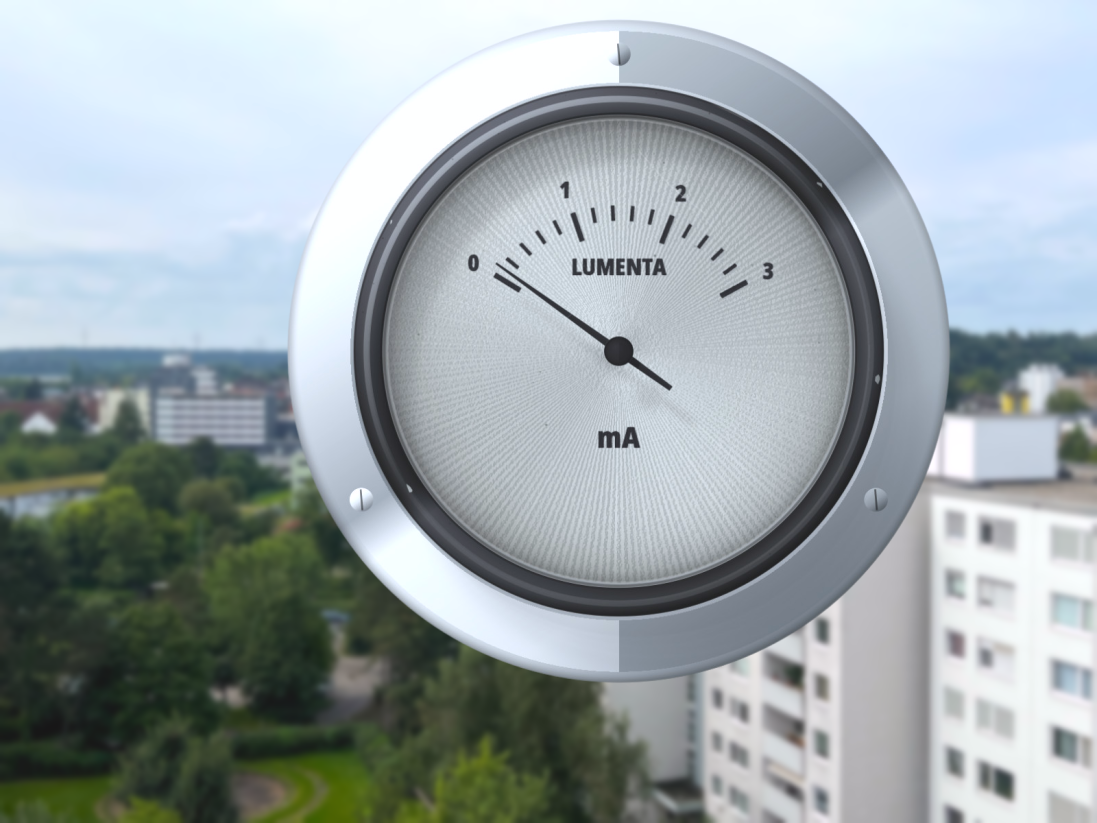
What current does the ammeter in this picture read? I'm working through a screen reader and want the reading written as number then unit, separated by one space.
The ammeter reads 0.1 mA
